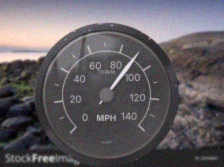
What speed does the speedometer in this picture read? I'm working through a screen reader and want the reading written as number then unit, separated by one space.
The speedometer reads 90 mph
